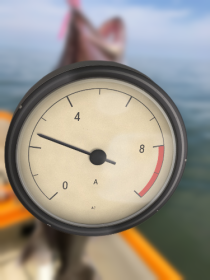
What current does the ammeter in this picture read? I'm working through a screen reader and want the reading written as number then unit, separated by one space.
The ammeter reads 2.5 A
